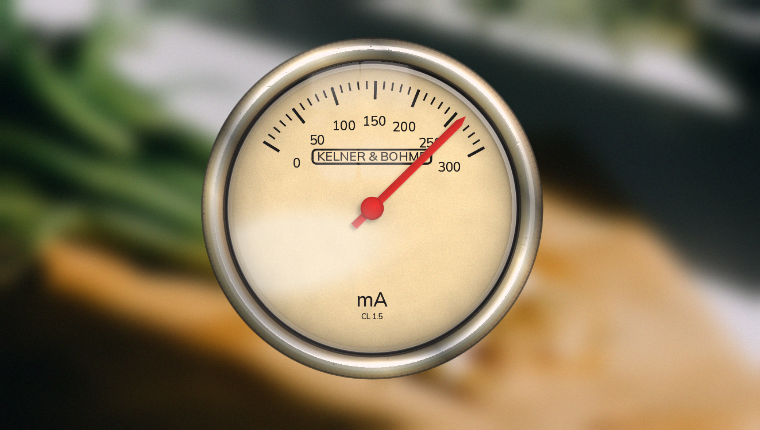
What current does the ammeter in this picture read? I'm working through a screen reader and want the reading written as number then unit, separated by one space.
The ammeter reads 260 mA
